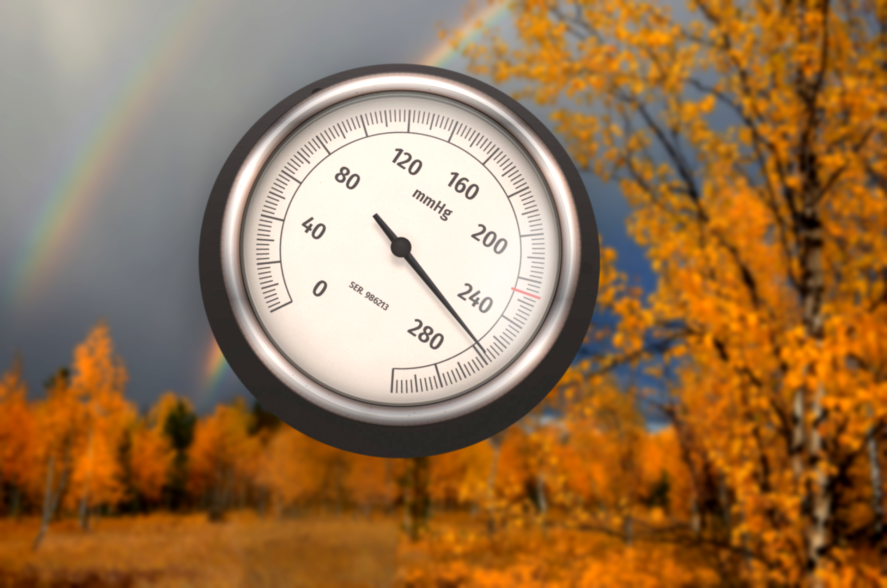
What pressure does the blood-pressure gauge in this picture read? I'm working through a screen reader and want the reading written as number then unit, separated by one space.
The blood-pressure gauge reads 258 mmHg
